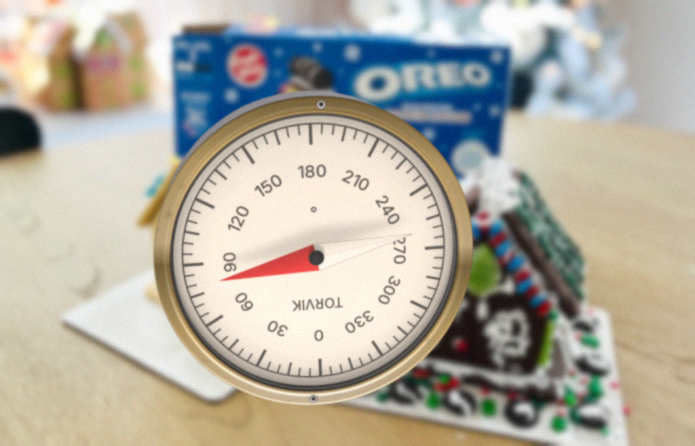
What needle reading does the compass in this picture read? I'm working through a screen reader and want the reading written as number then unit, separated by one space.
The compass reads 80 °
